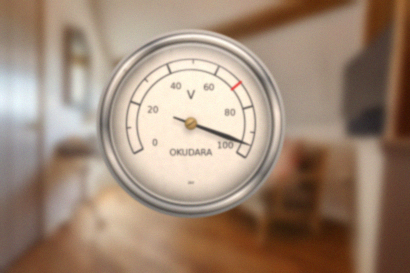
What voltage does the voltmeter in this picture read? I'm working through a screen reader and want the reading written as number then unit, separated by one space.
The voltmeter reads 95 V
